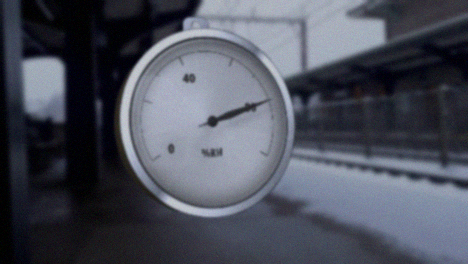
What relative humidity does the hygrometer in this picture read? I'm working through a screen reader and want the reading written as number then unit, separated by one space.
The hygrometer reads 80 %
